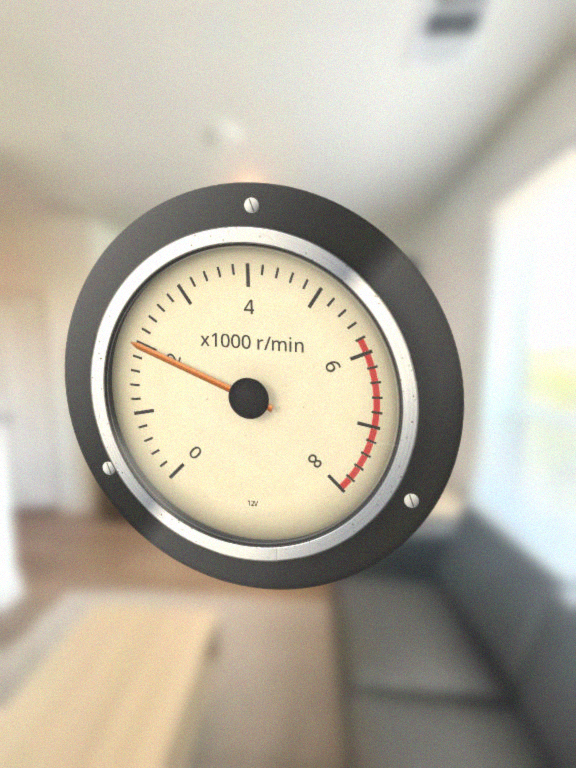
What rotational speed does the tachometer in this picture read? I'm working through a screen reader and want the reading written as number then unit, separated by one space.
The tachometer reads 2000 rpm
